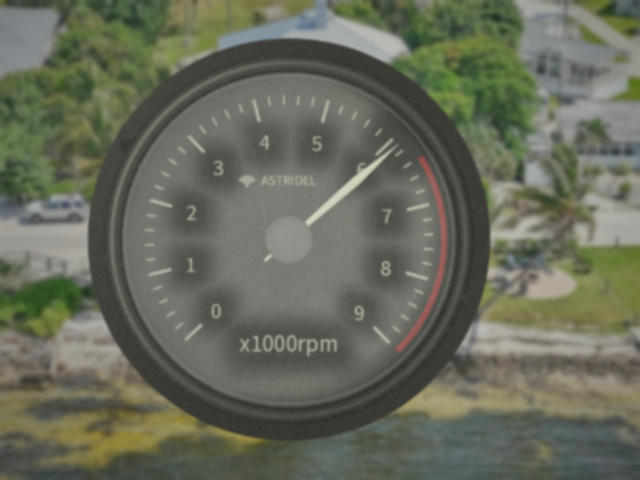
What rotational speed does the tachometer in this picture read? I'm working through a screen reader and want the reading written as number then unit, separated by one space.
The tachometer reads 6100 rpm
